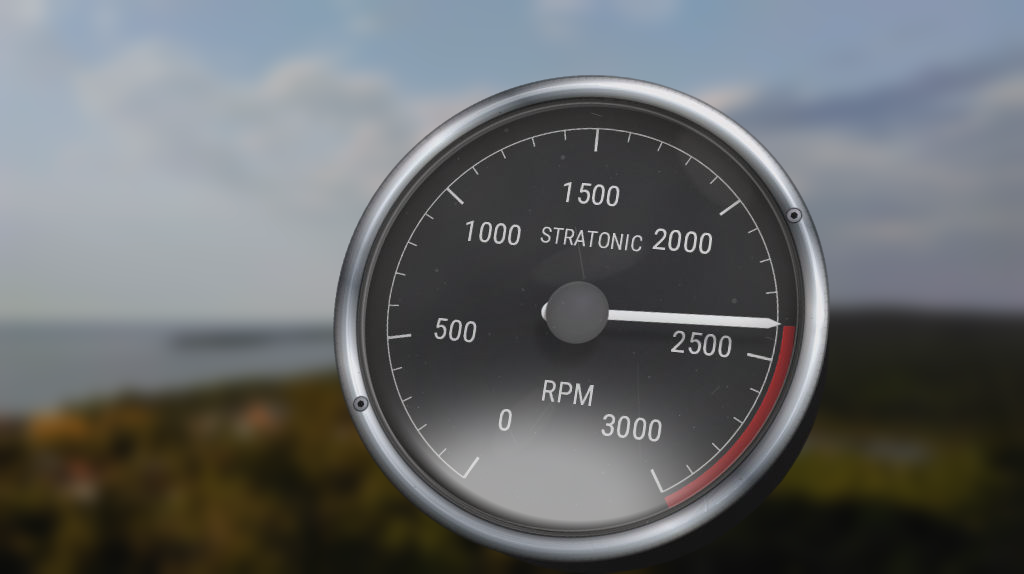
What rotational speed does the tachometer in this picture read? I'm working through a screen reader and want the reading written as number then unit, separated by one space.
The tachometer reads 2400 rpm
